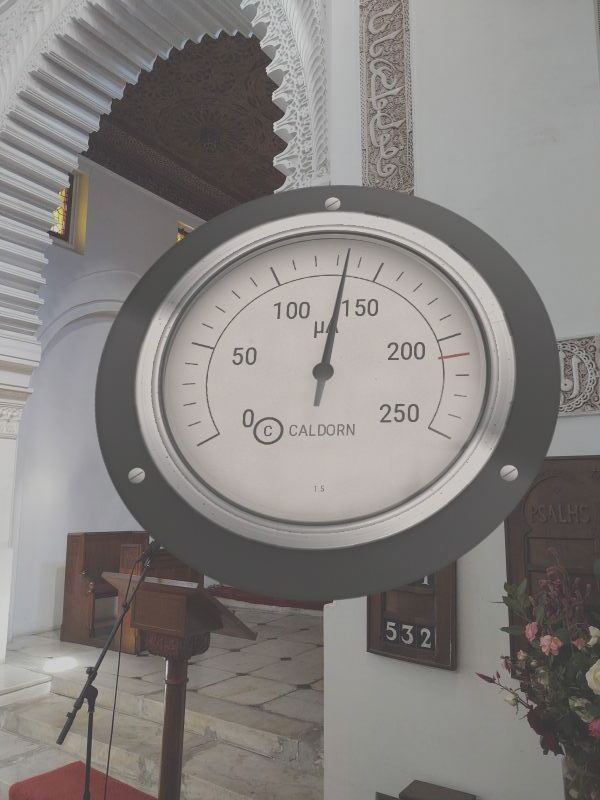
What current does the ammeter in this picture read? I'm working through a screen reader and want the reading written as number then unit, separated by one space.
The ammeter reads 135 µA
